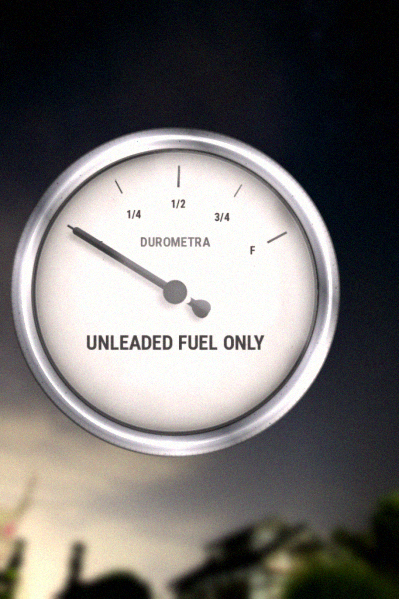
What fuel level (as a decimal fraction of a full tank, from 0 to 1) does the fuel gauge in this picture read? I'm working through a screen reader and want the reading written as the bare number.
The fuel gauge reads 0
